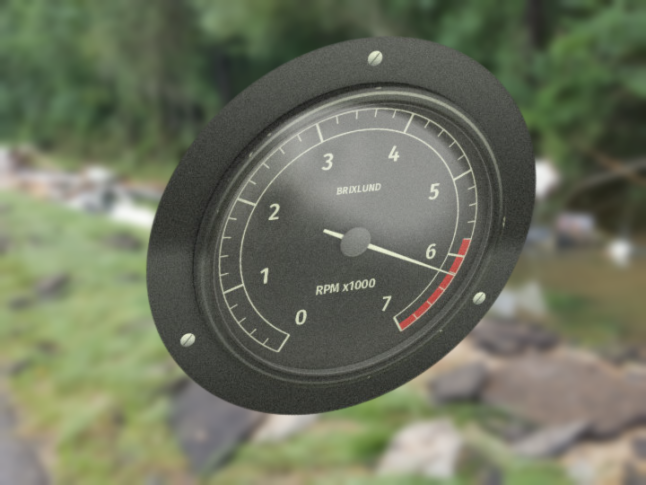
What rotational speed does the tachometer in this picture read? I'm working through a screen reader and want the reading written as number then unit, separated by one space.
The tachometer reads 6200 rpm
